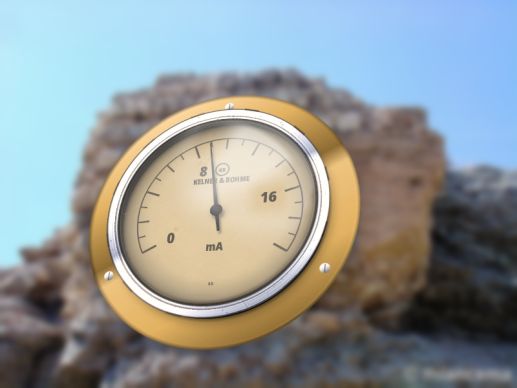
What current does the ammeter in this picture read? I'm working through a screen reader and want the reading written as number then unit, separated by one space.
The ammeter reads 9 mA
